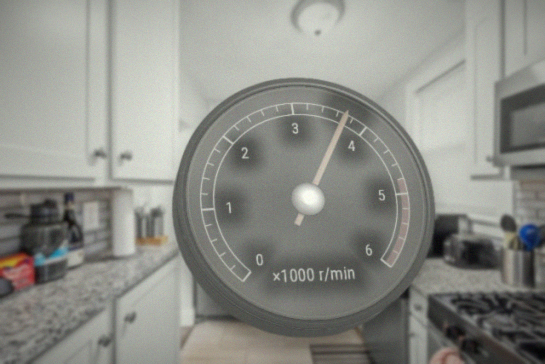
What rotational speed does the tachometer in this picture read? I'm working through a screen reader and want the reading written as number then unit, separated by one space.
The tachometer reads 3700 rpm
